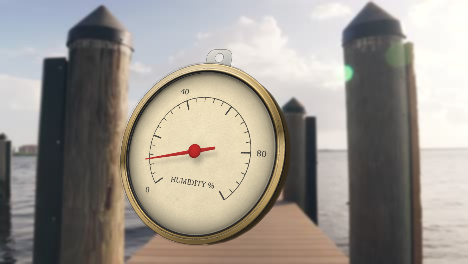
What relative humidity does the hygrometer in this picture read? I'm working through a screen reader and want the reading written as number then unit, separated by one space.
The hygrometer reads 10 %
